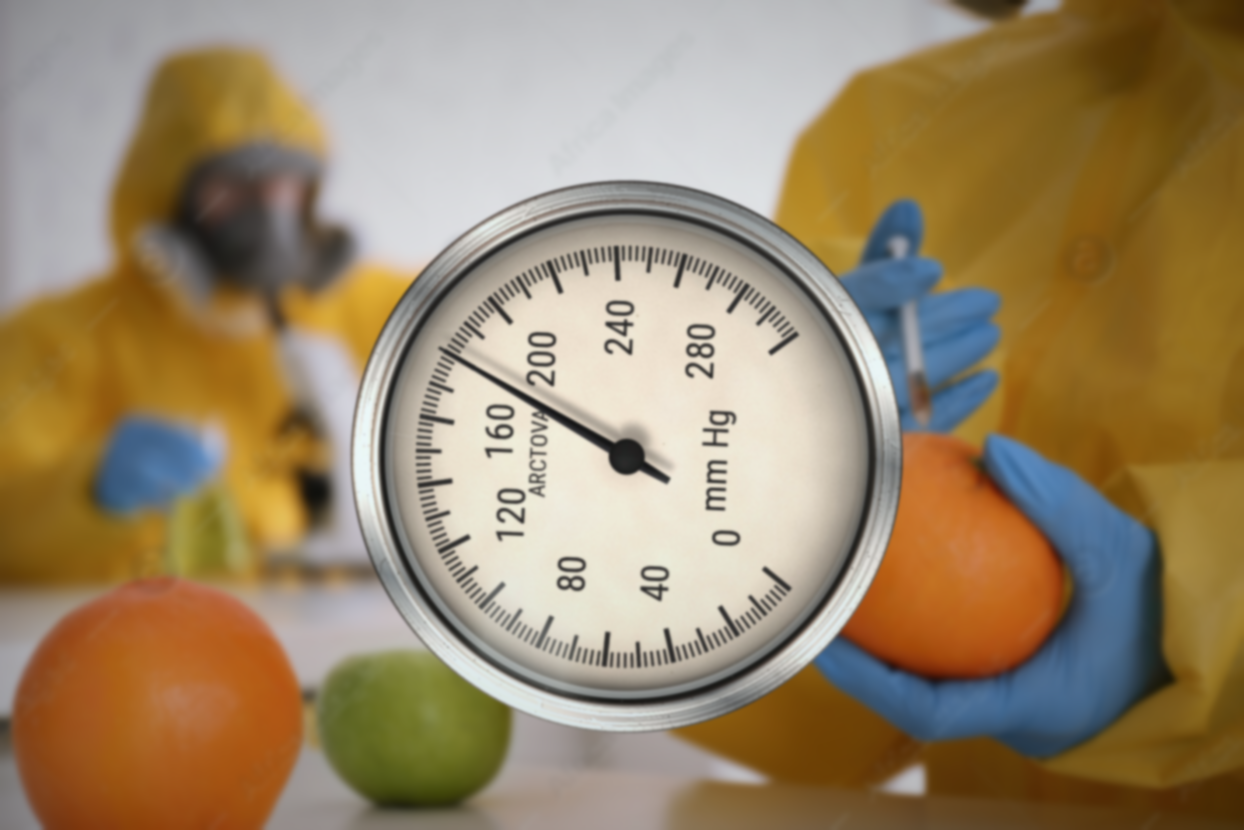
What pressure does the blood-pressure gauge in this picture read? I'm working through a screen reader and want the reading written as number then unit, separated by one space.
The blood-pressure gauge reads 180 mmHg
